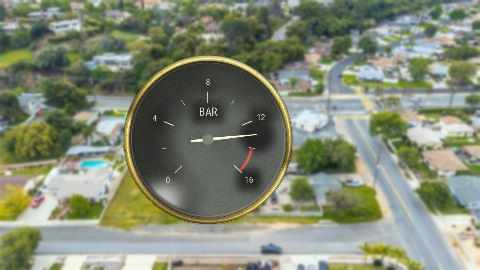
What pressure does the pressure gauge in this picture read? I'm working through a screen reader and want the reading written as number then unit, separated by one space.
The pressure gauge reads 13 bar
